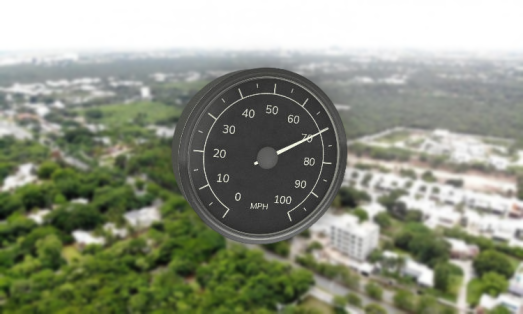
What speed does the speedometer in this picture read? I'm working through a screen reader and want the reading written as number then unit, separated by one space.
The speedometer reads 70 mph
